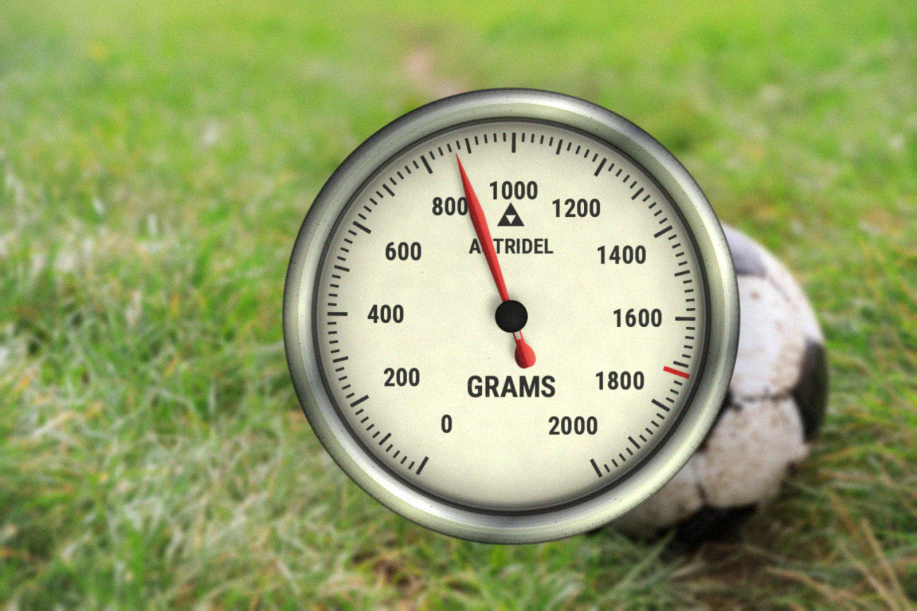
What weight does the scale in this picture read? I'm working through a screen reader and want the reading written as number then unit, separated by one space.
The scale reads 870 g
